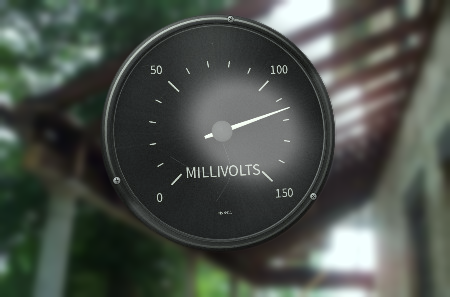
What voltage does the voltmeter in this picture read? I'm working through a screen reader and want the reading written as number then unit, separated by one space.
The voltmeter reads 115 mV
